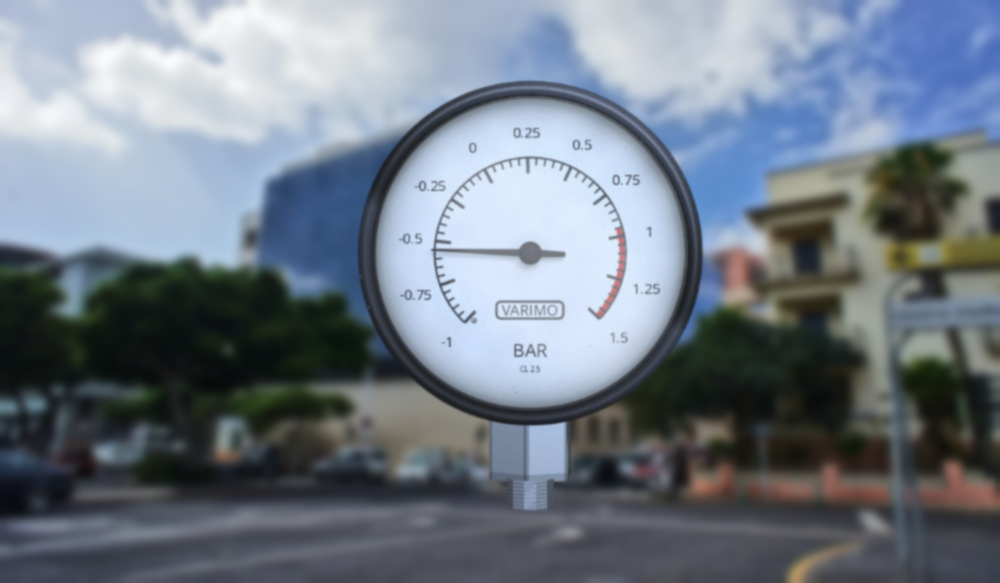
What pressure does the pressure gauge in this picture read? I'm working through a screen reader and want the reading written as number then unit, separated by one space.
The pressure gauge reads -0.55 bar
